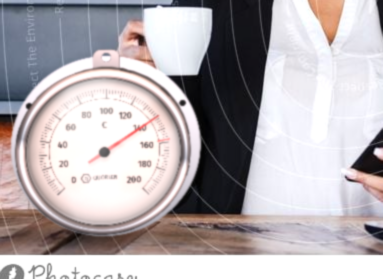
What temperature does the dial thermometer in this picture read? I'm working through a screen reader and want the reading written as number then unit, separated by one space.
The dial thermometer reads 140 °C
